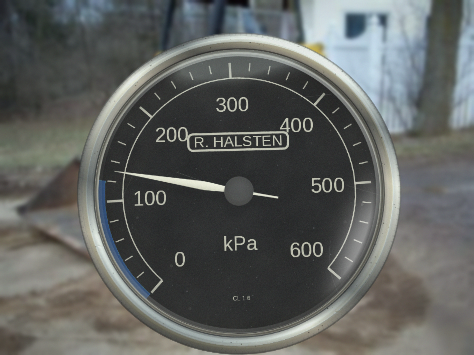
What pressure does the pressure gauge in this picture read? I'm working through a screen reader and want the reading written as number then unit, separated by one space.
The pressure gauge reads 130 kPa
